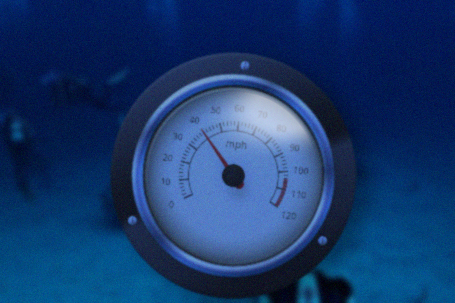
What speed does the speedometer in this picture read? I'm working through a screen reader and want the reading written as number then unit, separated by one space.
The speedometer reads 40 mph
